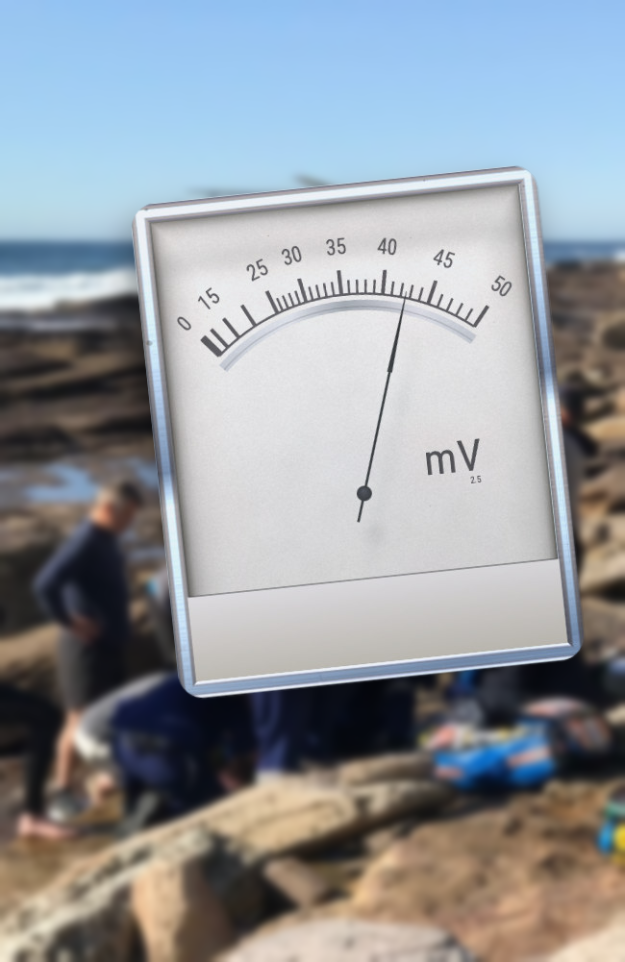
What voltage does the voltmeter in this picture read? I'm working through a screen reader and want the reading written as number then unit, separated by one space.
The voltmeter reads 42.5 mV
